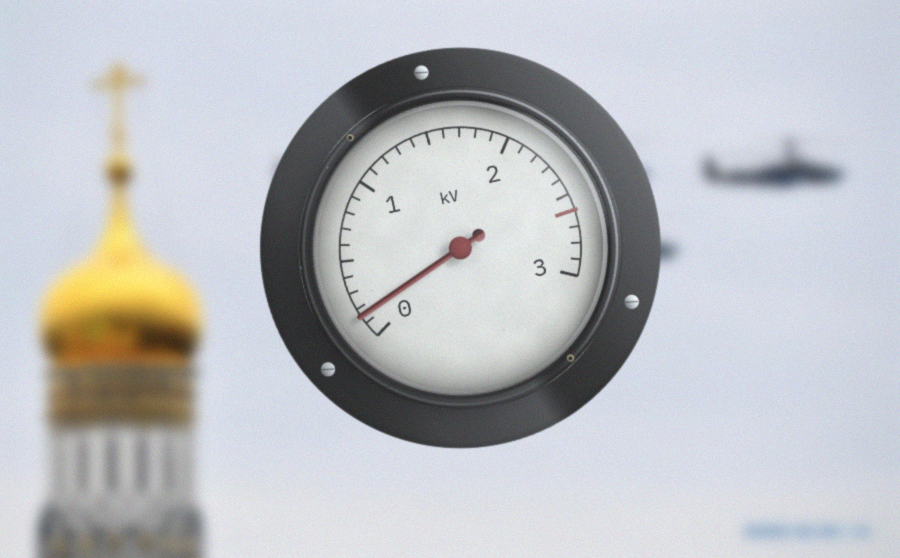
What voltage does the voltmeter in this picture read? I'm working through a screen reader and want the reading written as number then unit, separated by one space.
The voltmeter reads 0.15 kV
